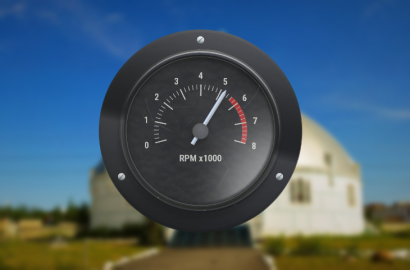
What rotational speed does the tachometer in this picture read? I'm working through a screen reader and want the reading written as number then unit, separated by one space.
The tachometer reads 5200 rpm
